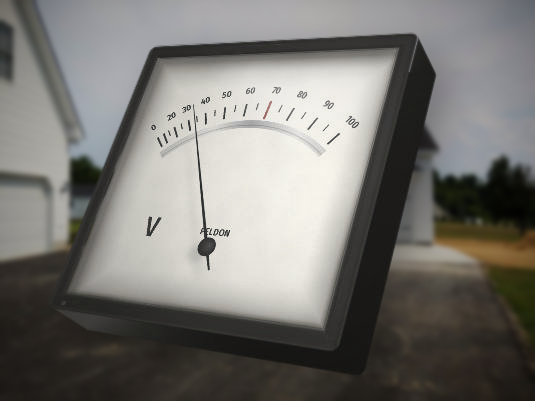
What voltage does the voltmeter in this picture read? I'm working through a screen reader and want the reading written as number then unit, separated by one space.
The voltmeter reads 35 V
